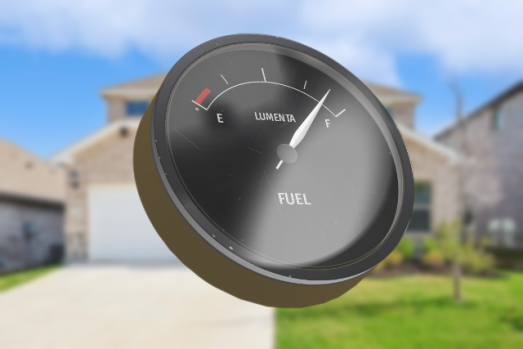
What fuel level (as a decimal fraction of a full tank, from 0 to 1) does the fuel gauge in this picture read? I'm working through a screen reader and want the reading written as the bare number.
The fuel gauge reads 0.875
